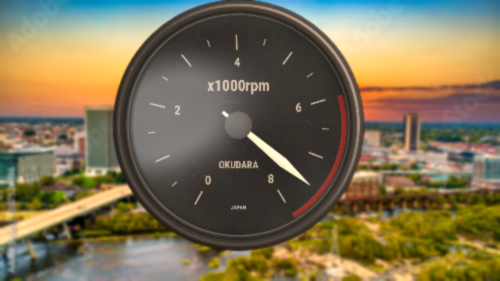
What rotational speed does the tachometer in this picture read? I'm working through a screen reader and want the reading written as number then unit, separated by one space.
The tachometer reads 7500 rpm
